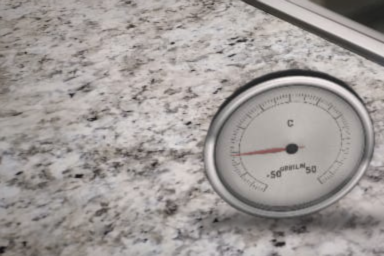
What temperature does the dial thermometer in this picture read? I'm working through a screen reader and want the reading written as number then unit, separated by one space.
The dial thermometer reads -30 °C
